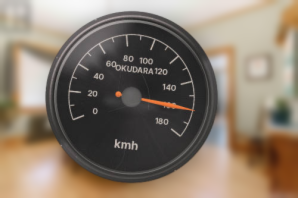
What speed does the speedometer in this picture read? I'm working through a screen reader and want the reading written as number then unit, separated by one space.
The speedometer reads 160 km/h
